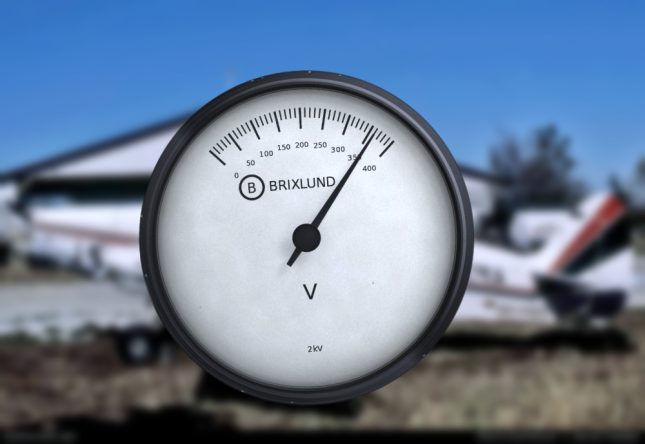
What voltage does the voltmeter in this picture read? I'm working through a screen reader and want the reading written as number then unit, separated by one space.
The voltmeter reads 360 V
